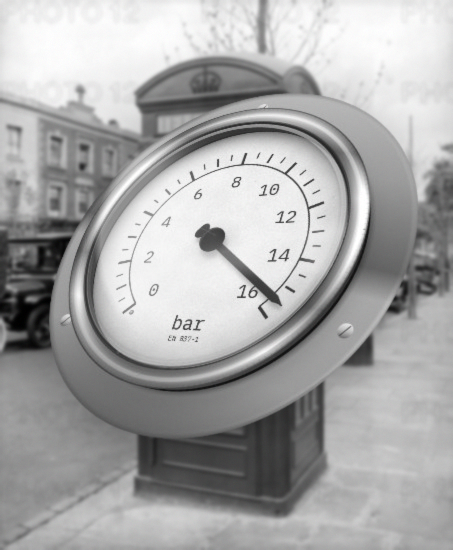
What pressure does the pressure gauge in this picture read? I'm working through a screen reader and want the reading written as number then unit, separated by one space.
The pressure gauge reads 15.5 bar
